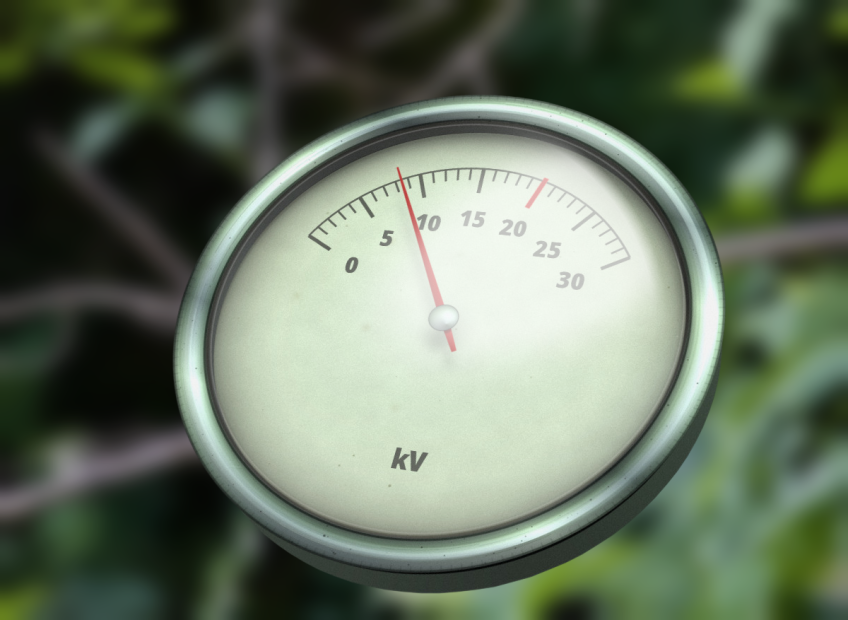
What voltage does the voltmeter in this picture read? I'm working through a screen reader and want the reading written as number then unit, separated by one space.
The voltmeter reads 8.5 kV
